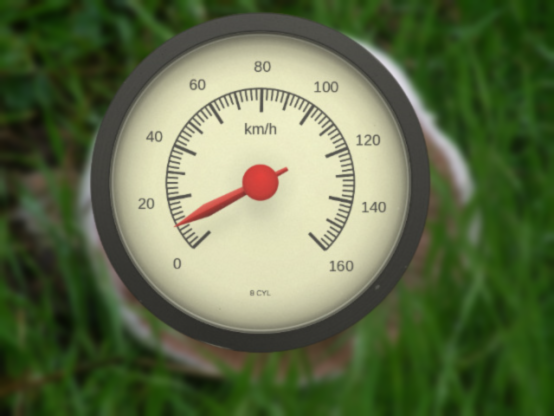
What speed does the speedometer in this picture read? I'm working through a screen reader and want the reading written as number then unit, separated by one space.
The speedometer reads 10 km/h
